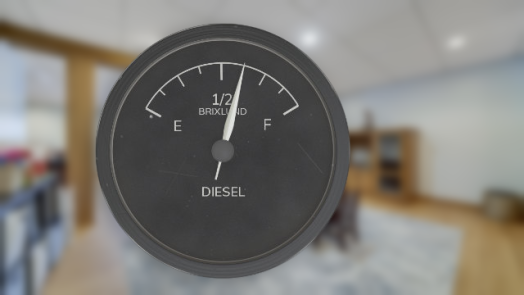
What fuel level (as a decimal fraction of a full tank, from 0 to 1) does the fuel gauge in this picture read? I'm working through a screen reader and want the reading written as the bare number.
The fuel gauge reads 0.625
